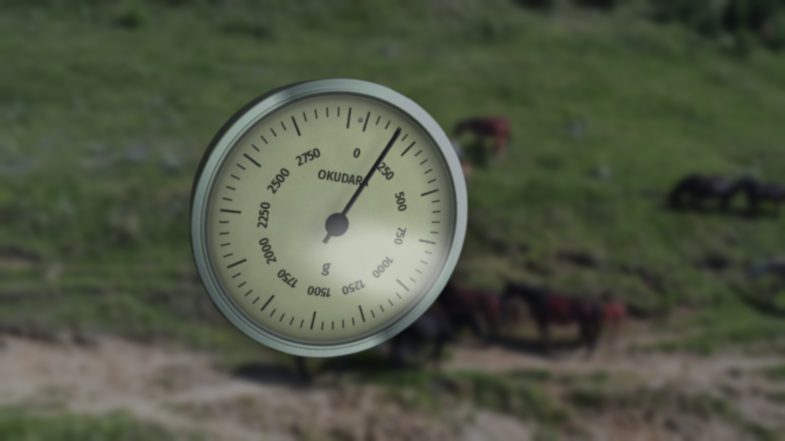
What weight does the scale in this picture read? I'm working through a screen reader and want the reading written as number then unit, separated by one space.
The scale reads 150 g
